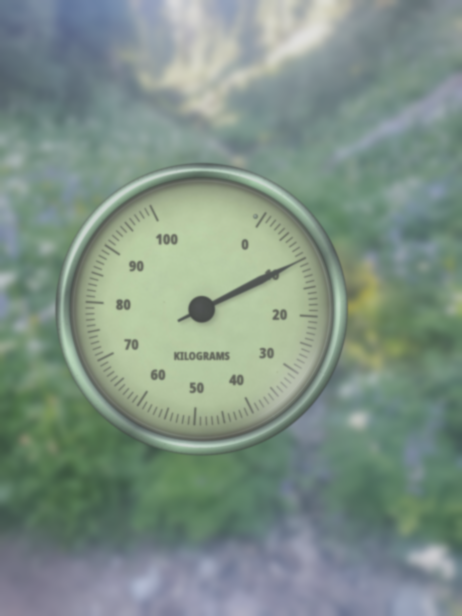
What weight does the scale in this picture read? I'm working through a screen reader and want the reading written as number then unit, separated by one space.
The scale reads 10 kg
